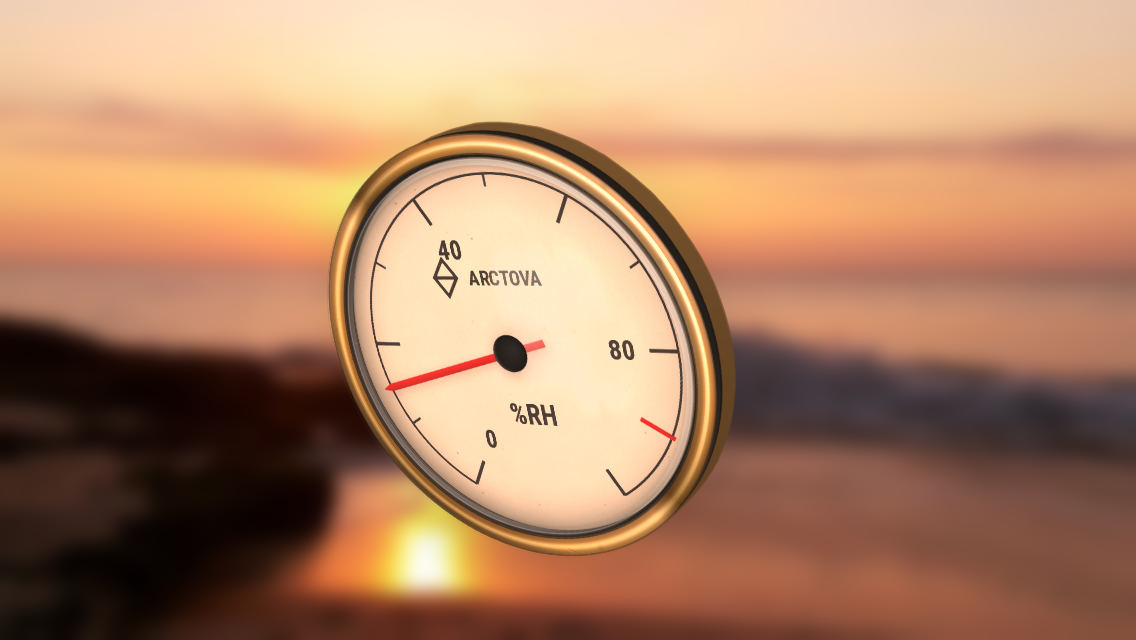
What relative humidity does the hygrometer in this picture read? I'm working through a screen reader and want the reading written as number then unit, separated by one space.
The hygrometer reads 15 %
